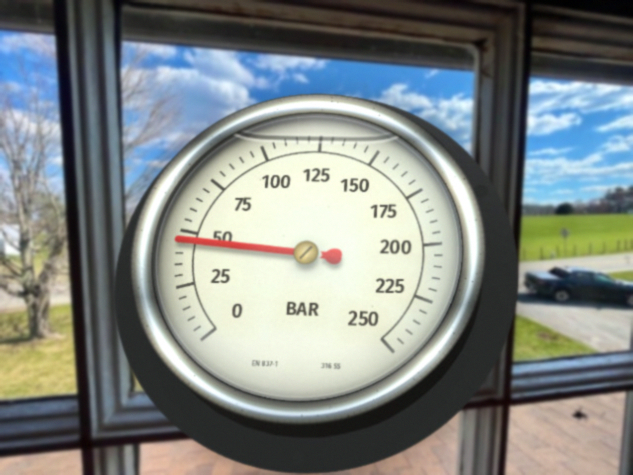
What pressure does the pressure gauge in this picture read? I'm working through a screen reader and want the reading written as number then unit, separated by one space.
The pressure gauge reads 45 bar
